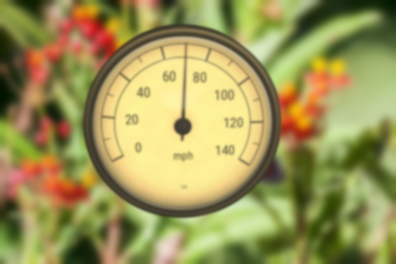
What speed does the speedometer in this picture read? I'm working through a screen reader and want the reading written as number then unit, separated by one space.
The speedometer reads 70 mph
